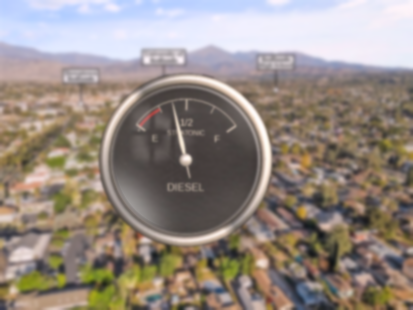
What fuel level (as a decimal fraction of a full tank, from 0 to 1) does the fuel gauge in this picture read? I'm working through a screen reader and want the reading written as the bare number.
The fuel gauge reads 0.375
